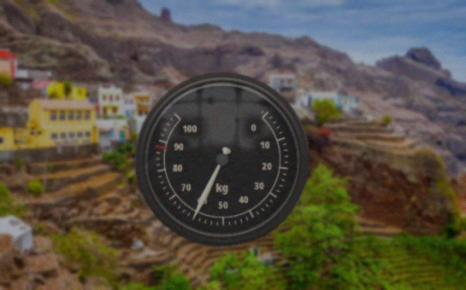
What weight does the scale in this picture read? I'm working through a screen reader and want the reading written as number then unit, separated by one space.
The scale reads 60 kg
